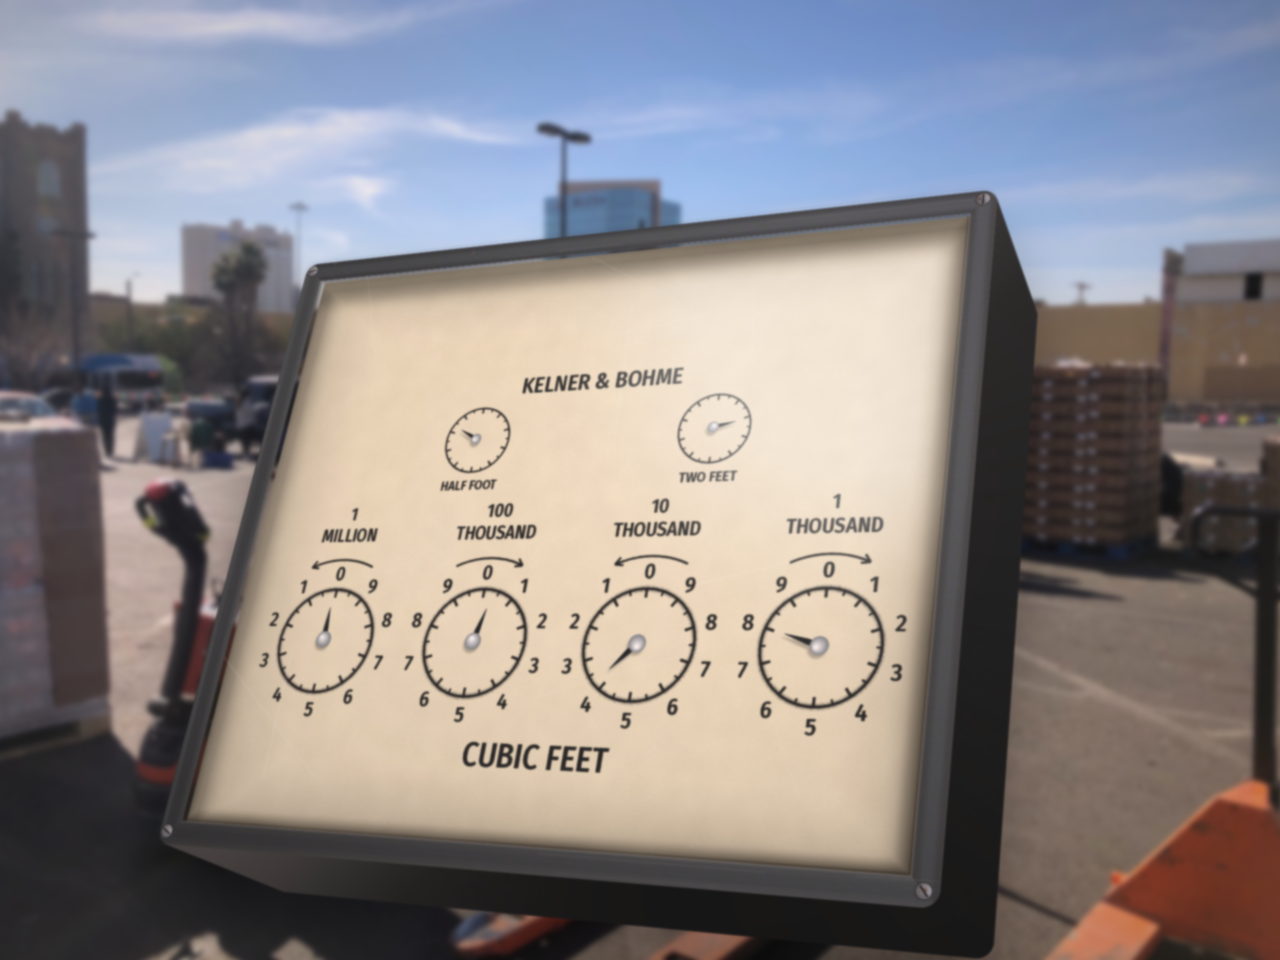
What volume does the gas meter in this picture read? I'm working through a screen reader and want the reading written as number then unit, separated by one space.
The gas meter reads 3800 ft³
